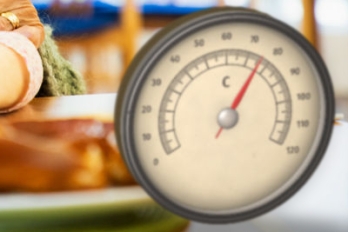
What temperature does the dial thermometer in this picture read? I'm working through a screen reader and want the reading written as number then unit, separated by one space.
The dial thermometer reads 75 °C
